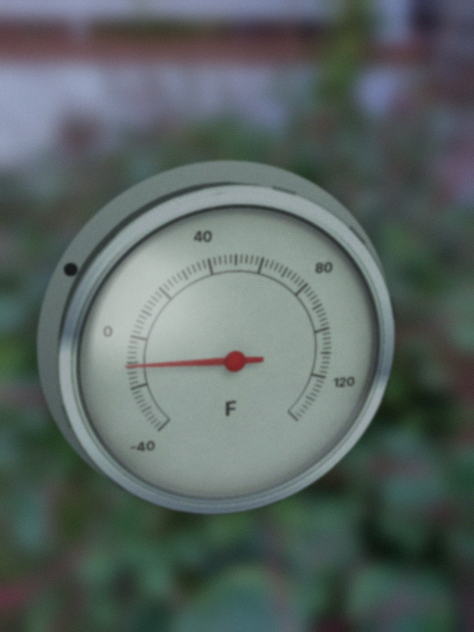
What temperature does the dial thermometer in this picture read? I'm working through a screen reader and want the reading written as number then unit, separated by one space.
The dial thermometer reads -10 °F
